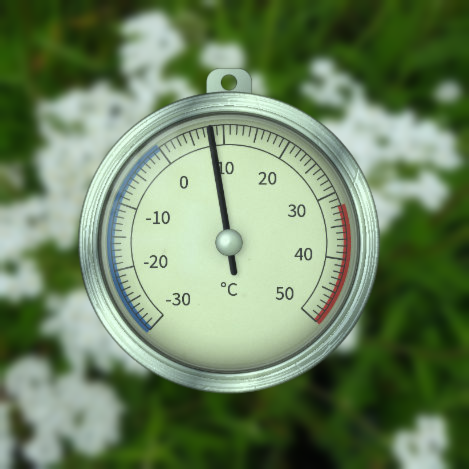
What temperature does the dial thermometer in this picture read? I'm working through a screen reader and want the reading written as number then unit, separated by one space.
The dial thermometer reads 8 °C
